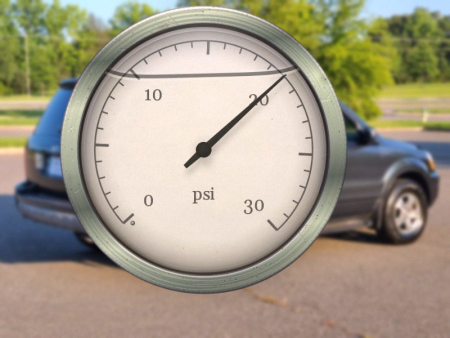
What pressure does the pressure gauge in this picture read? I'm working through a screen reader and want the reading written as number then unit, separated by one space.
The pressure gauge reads 20 psi
